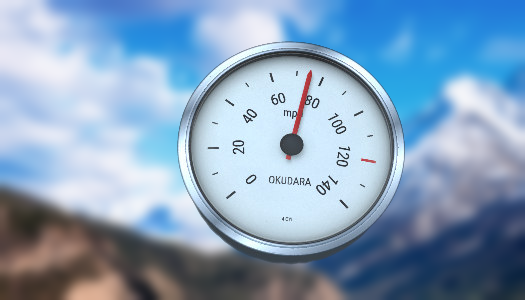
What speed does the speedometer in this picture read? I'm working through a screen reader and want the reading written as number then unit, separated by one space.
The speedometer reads 75 mph
